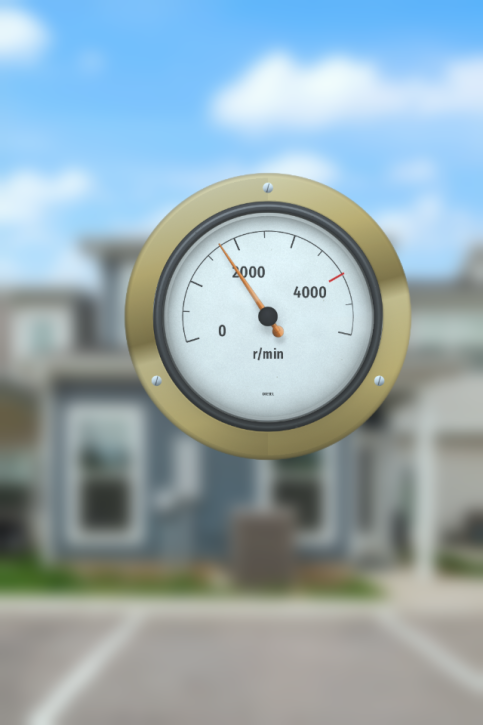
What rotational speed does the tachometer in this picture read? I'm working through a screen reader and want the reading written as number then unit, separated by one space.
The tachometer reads 1750 rpm
